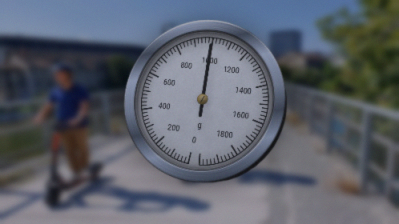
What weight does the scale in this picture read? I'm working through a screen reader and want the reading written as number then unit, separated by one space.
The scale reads 1000 g
